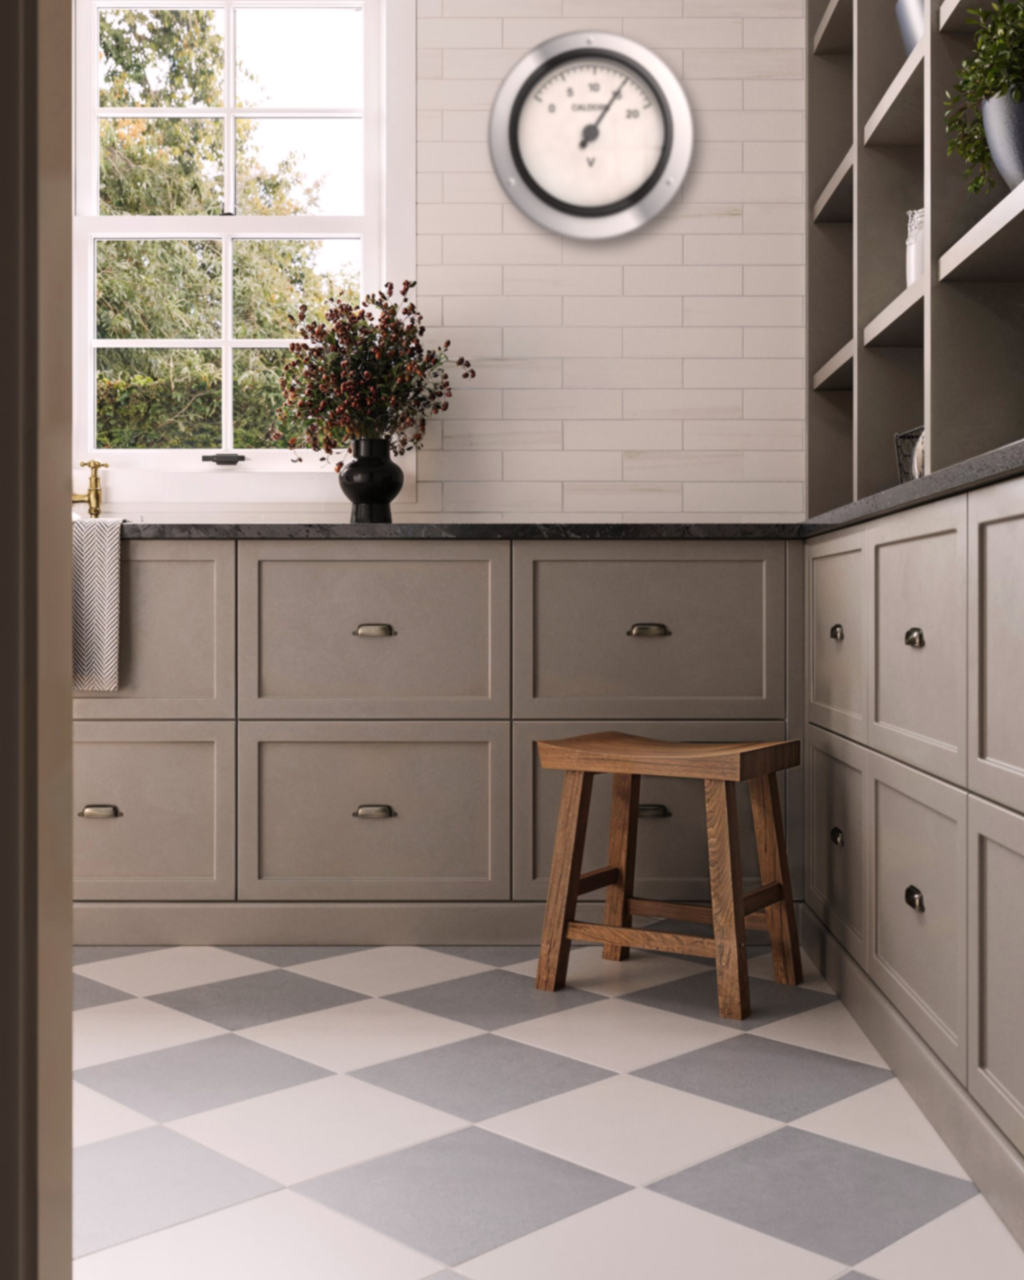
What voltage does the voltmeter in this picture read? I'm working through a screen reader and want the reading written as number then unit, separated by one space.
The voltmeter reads 15 V
